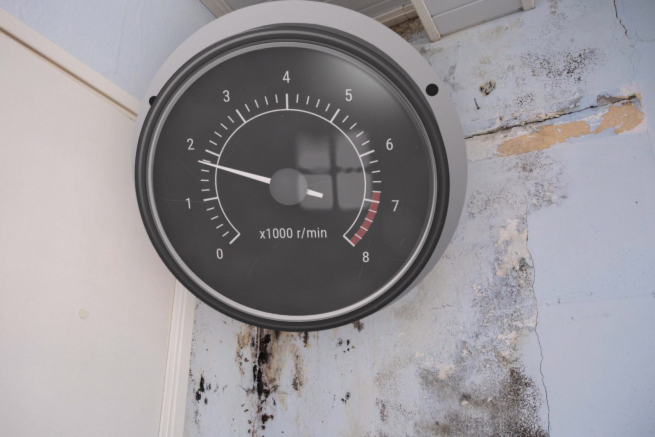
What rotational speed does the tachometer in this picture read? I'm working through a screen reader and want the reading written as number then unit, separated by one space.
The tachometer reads 1800 rpm
